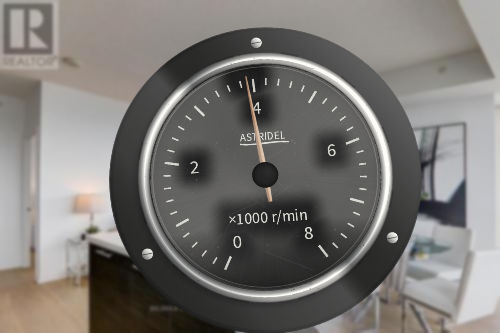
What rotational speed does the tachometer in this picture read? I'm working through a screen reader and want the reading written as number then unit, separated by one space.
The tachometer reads 3900 rpm
